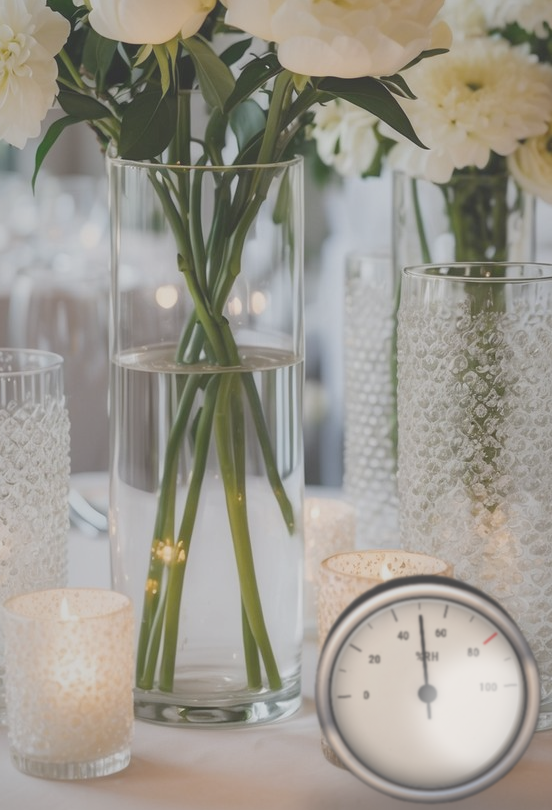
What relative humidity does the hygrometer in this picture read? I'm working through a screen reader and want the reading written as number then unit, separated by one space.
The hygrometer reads 50 %
